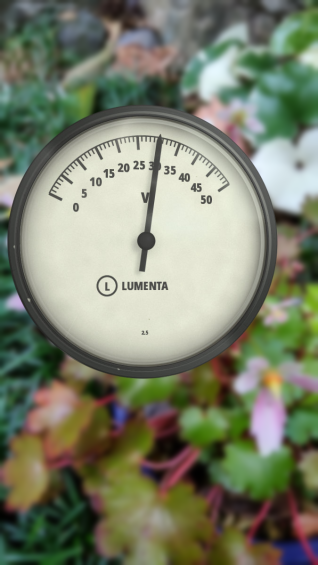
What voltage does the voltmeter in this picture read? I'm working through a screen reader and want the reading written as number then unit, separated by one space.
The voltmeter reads 30 V
